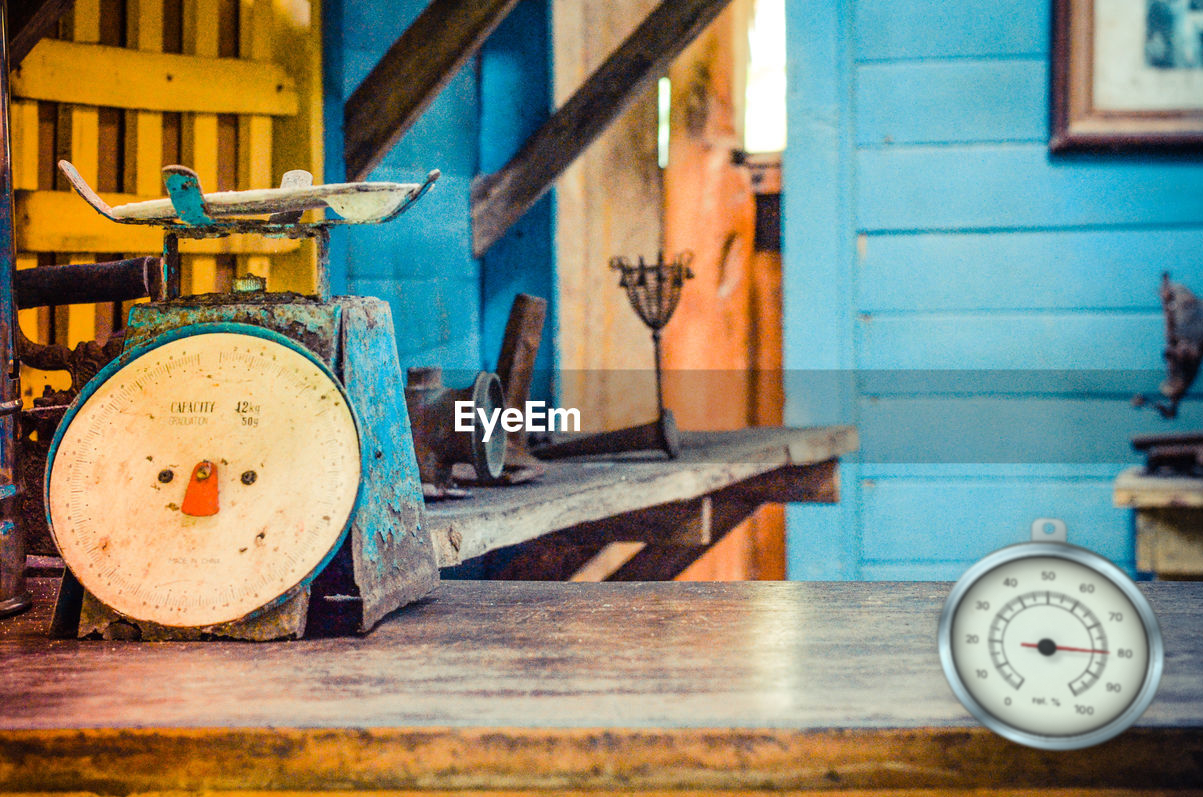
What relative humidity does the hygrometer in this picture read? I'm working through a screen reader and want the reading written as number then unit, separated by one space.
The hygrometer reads 80 %
